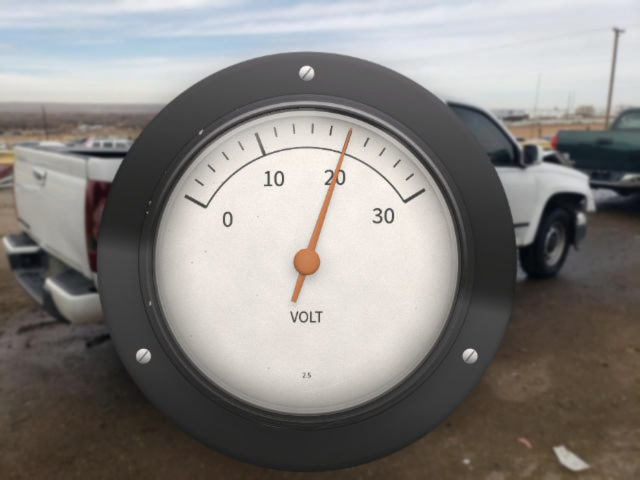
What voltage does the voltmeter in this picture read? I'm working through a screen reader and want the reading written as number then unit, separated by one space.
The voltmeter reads 20 V
